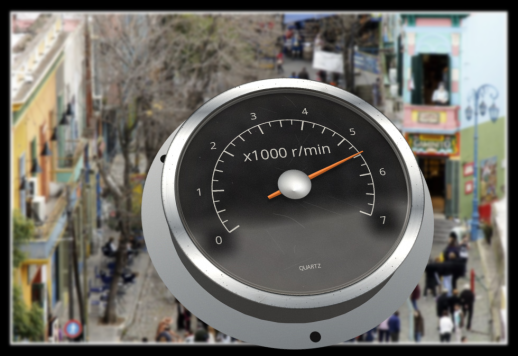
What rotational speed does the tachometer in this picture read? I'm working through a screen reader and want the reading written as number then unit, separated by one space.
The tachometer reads 5500 rpm
